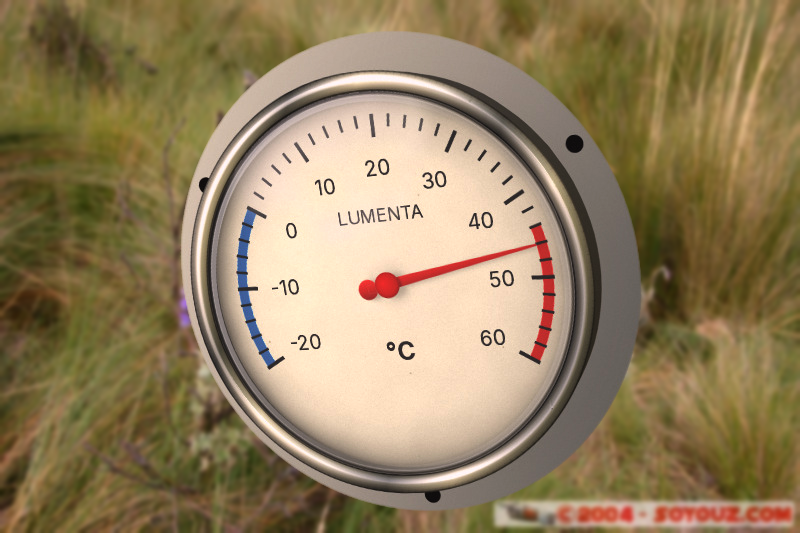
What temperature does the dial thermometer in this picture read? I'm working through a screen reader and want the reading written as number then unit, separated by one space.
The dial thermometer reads 46 °C
